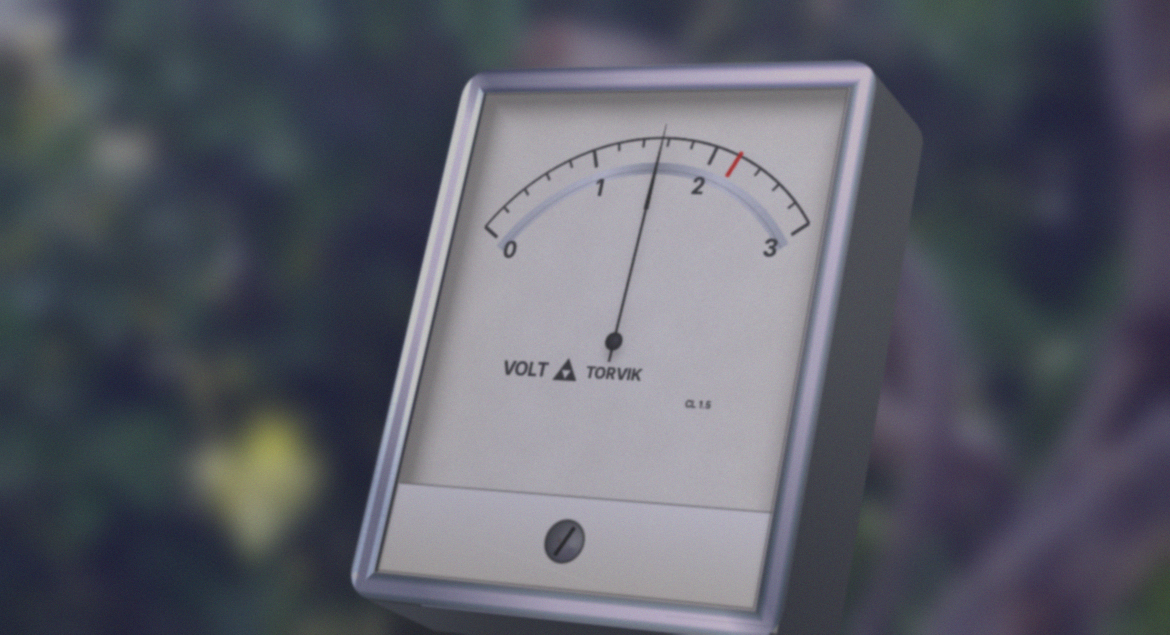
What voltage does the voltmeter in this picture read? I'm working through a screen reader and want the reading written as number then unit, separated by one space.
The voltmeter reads 1.6 V
